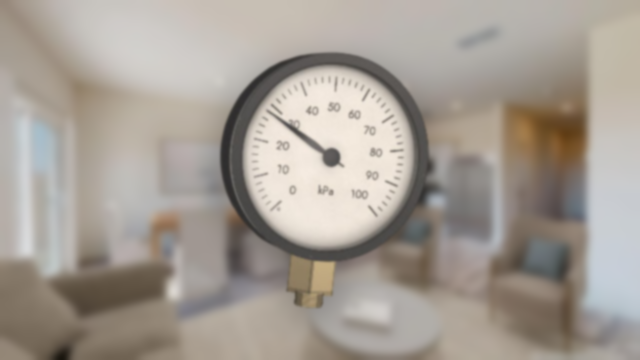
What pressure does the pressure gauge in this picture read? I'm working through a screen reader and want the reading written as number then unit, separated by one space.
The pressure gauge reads 28 kPa
